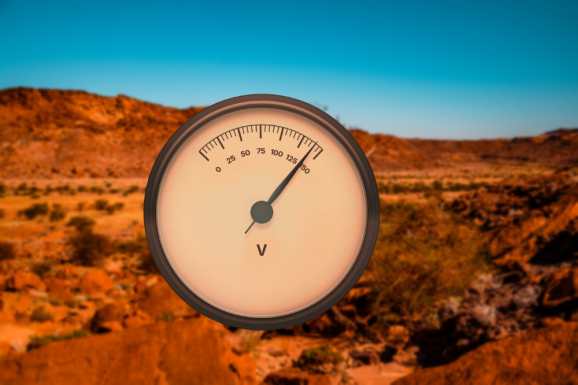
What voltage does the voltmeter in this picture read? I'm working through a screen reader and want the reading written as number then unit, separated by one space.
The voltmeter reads 140 V
